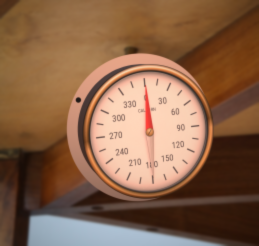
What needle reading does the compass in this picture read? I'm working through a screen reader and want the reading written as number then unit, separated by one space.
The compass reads 0 °
